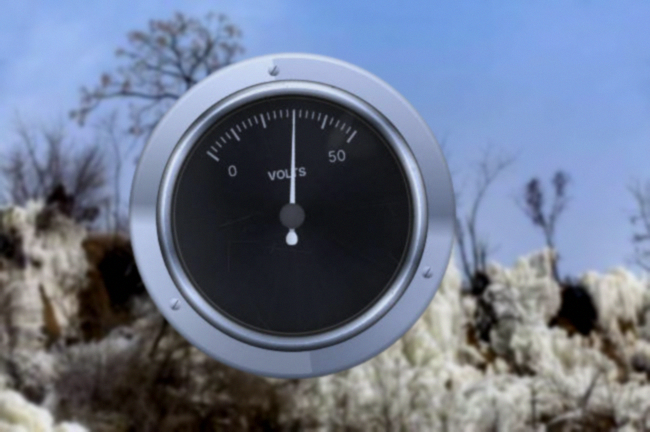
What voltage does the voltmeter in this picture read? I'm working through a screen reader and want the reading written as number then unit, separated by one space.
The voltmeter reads 30 V
